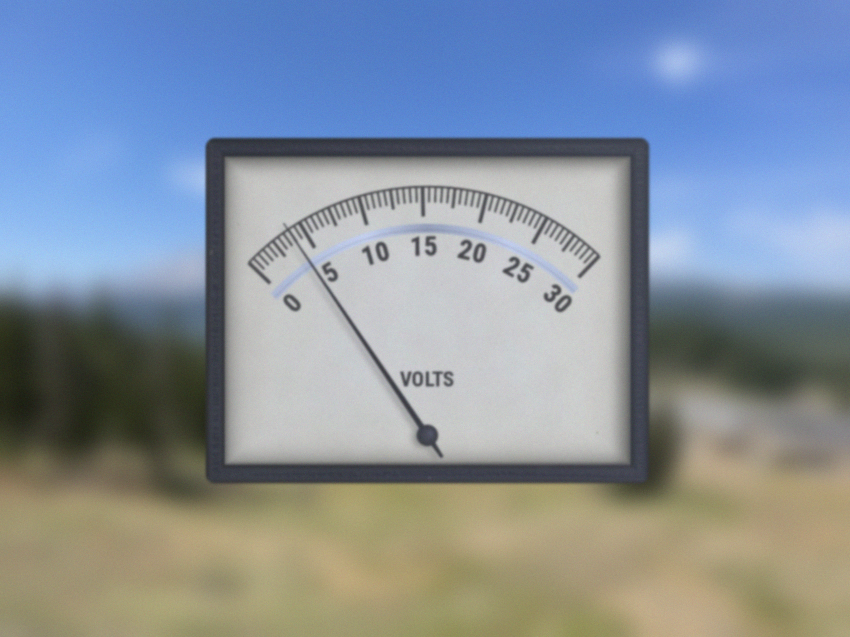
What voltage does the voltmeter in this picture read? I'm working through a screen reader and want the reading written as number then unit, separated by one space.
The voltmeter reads 4 V
